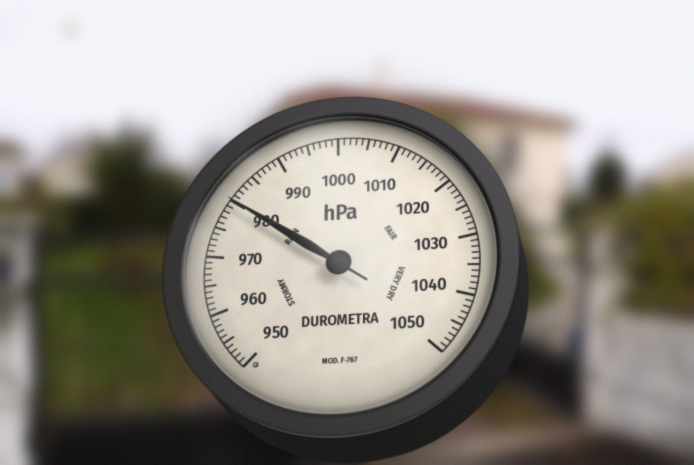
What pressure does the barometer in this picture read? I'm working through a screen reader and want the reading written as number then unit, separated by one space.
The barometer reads 980 hPa
